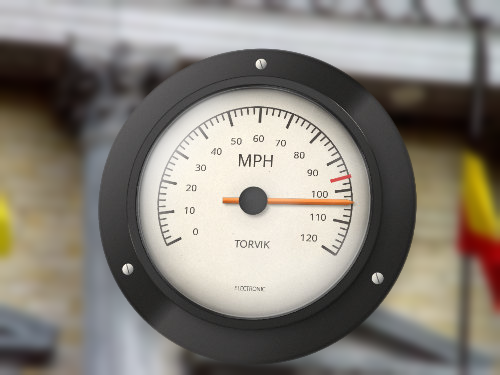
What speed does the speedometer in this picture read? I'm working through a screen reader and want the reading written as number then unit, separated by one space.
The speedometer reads 104 mph
